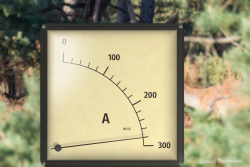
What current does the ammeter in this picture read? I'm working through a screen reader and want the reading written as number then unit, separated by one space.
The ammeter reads 280 A
